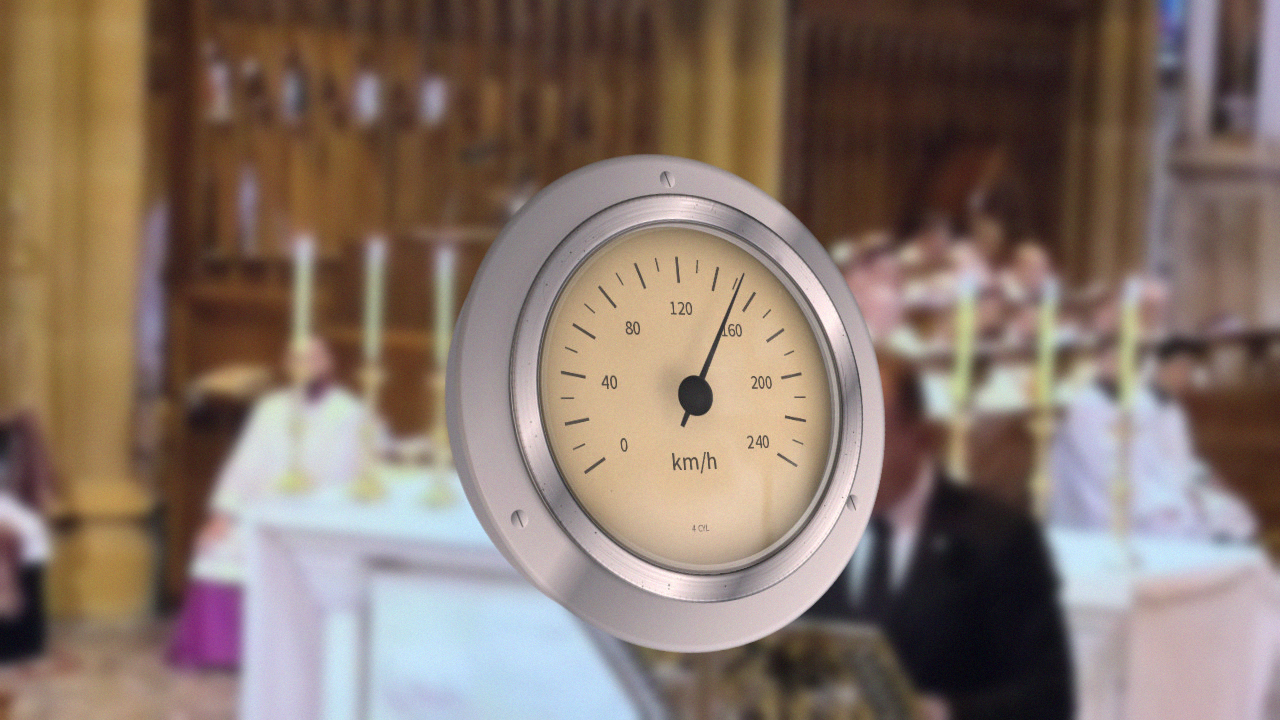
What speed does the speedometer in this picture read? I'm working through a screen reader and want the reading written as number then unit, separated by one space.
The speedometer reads 150 km/h
